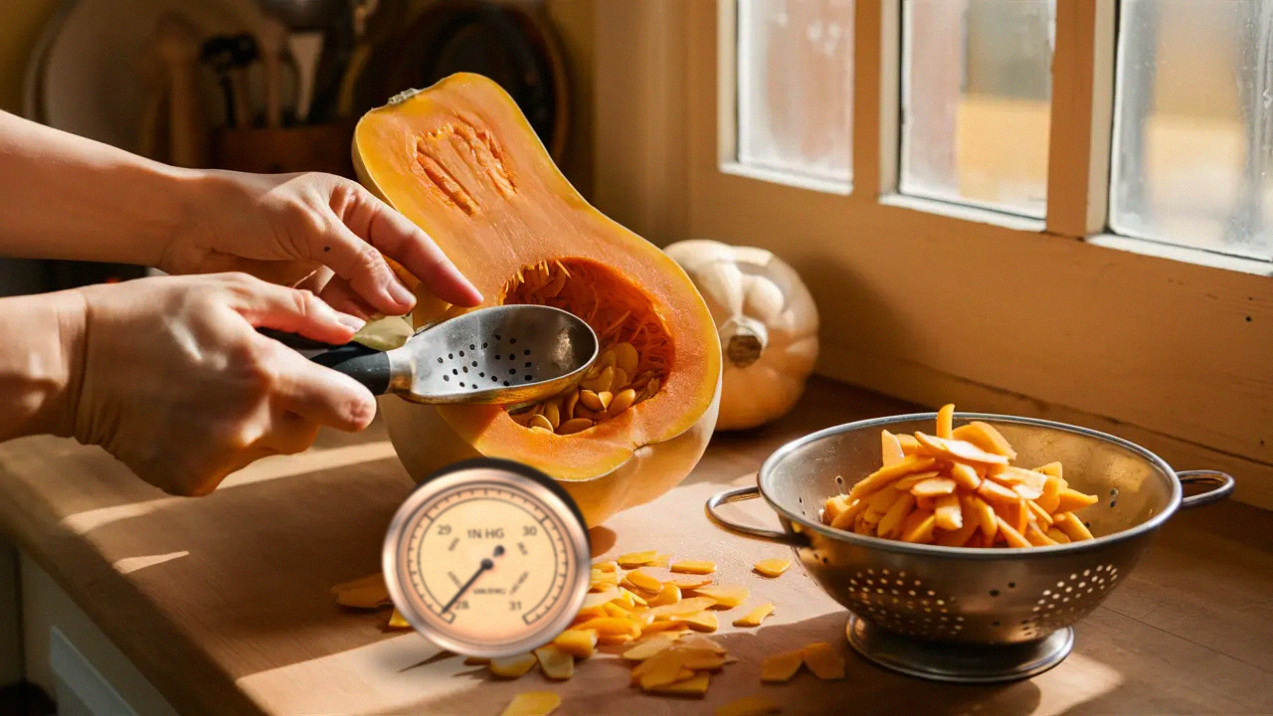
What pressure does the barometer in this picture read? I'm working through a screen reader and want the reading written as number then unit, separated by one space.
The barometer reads 28.1 inHg
